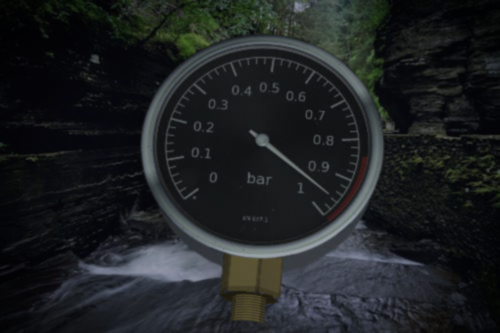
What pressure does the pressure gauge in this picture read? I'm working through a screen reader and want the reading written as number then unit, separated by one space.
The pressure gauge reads 0.96 bar
